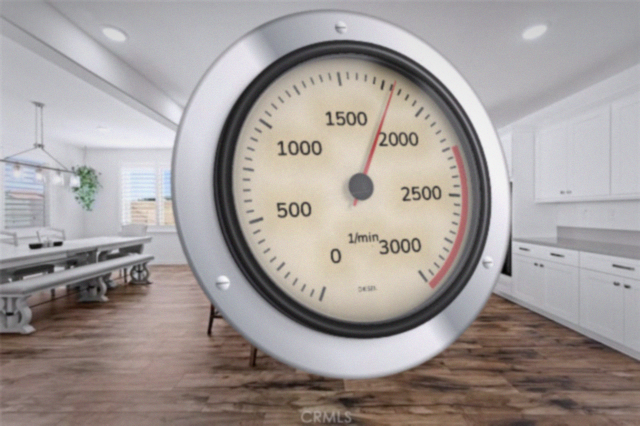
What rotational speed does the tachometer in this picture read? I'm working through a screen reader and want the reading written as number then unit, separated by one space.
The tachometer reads 1800 rpm
